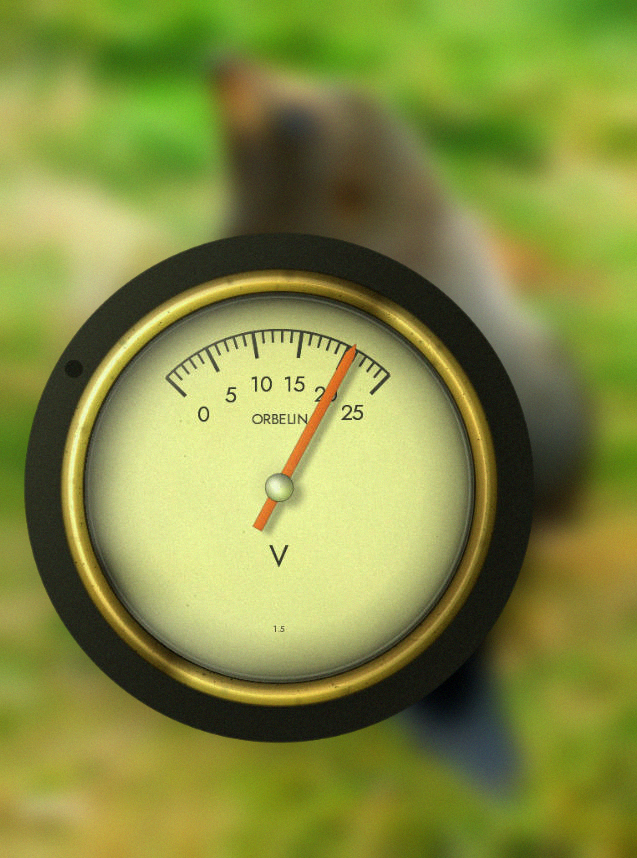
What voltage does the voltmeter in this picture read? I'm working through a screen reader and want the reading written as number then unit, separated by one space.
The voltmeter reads 20.5 V
